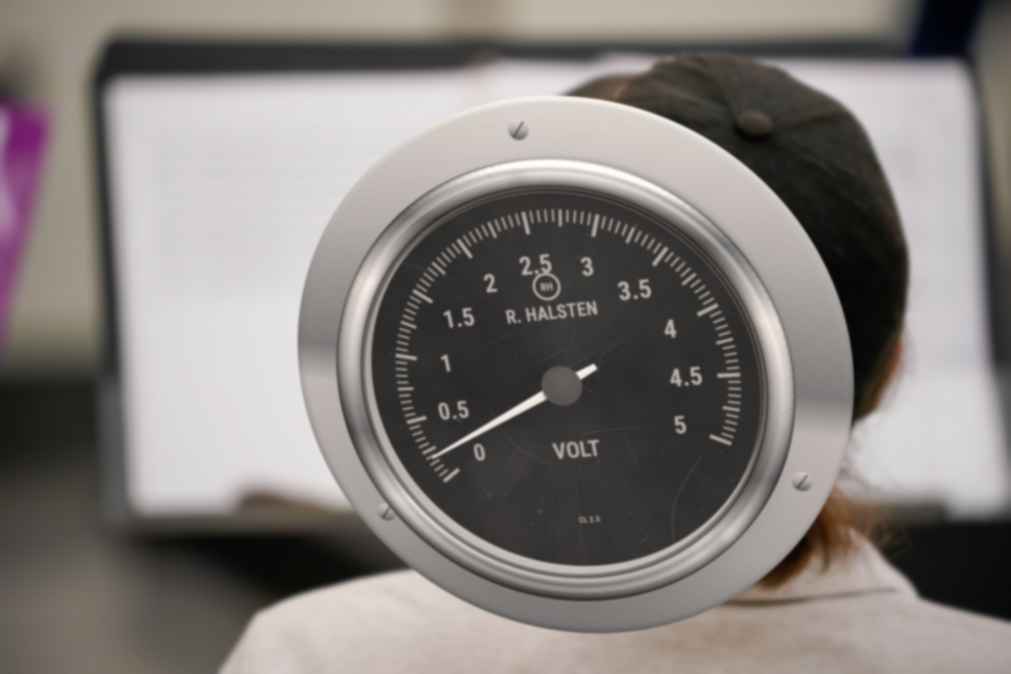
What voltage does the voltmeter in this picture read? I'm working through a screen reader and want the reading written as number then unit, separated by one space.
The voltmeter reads 0.2 V
